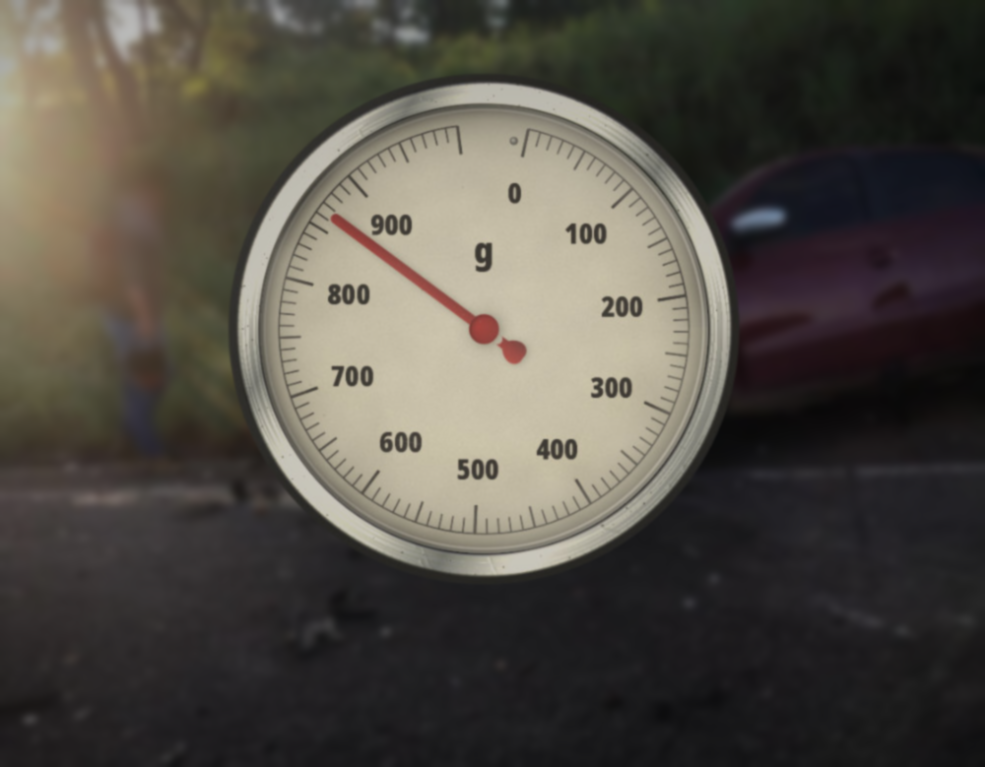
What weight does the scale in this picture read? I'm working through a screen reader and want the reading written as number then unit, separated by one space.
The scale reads 865 g
